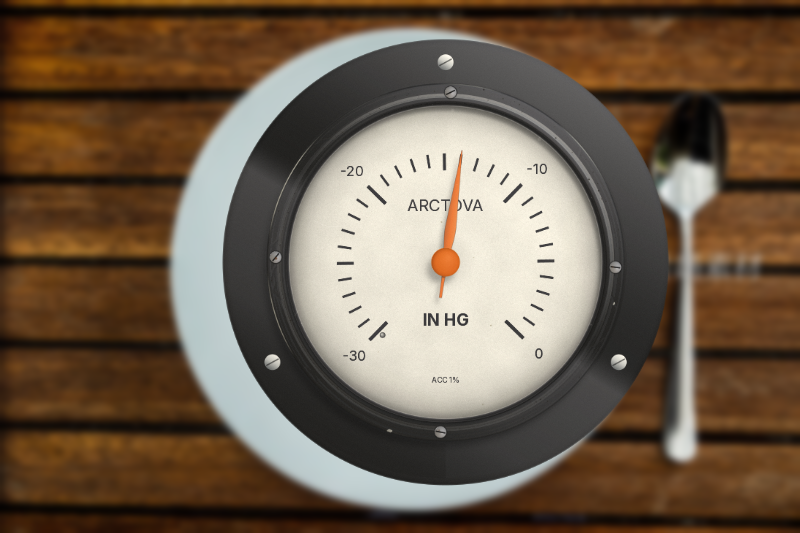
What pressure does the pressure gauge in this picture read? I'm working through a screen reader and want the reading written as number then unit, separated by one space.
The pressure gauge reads -14 inHg
